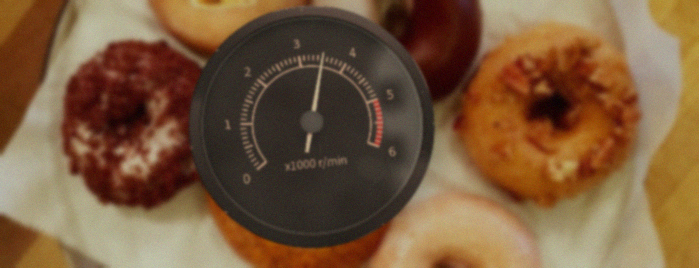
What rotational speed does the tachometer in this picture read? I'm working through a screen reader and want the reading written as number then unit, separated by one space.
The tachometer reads 3500 rpm
